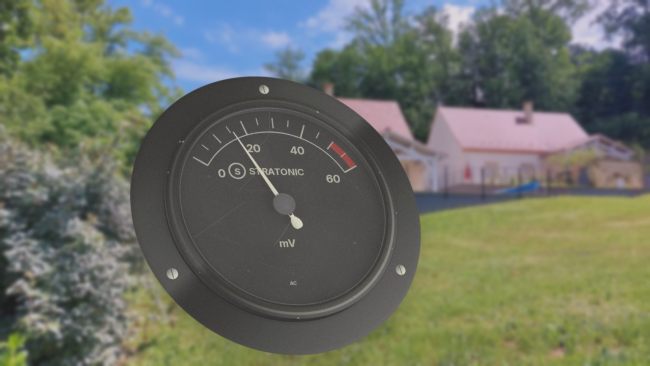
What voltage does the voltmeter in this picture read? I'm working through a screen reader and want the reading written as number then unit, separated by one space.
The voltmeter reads 15 mV
